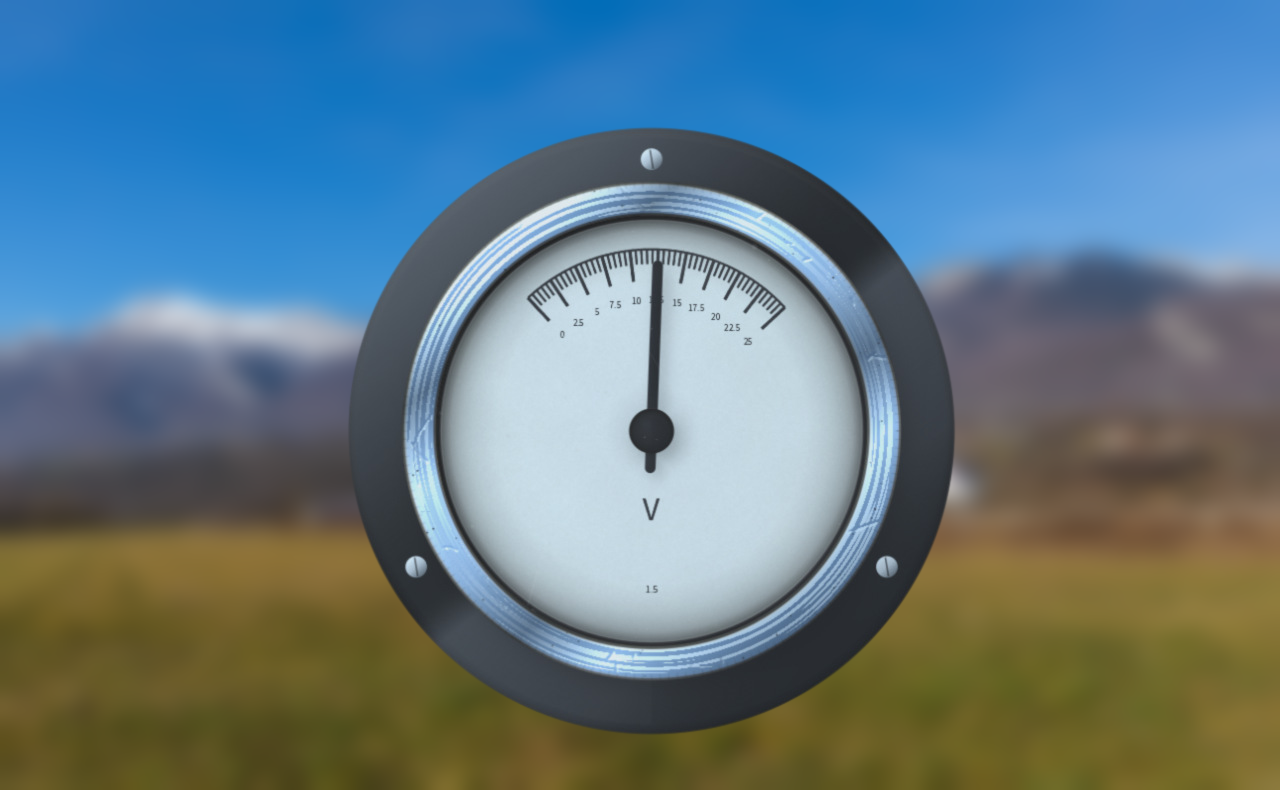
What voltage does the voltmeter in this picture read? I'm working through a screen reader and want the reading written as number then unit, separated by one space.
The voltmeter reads 12.5 V
